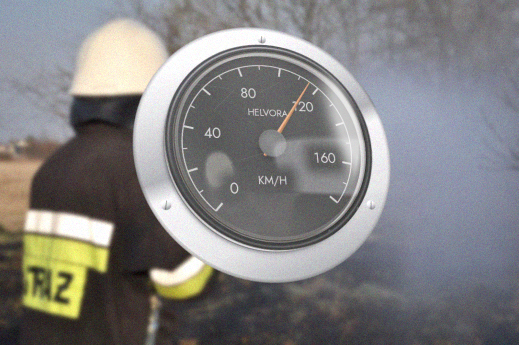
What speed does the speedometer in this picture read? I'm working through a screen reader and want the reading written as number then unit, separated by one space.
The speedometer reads 115 km/h
